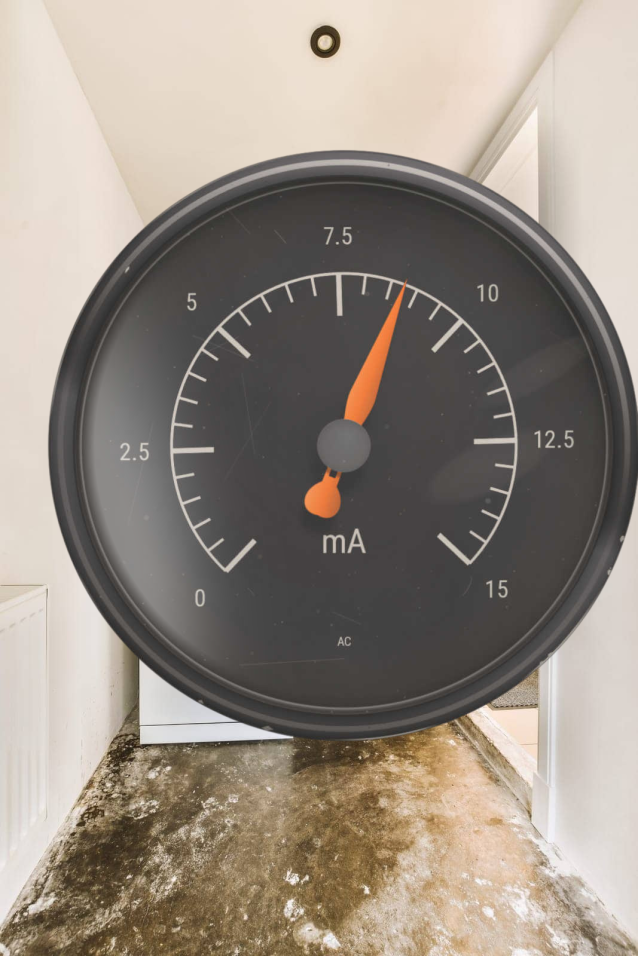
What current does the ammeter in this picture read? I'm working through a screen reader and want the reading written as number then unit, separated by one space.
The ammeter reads 8.75 mA
